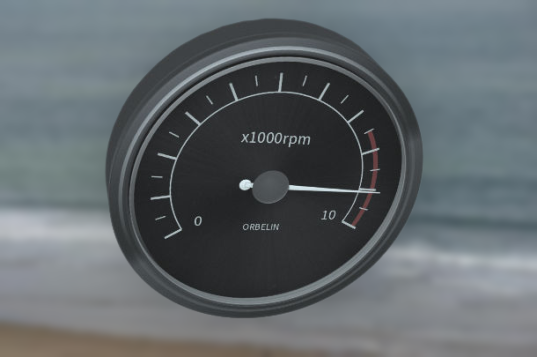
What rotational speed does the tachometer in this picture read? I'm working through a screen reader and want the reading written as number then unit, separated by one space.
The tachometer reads 9000 rpm
